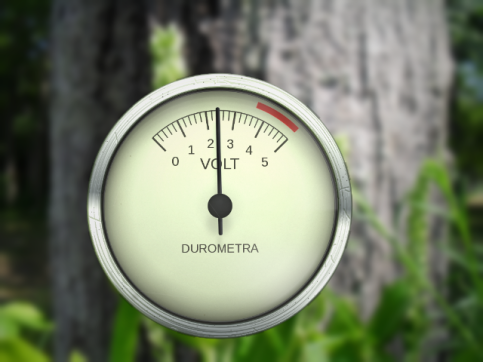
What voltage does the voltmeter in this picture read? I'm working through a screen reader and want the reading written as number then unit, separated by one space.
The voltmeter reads 2.4 V
